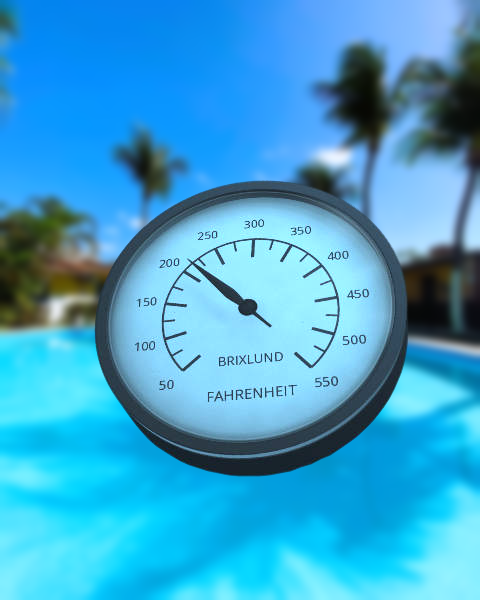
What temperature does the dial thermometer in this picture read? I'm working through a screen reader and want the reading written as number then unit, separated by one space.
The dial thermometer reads 212.5 °F
